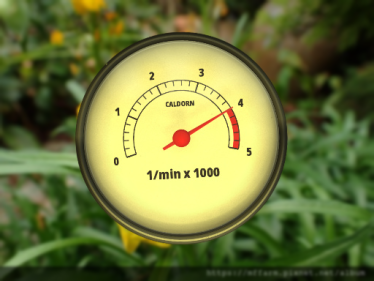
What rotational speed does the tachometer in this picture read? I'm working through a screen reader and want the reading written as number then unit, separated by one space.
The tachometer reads 4000 rpm
